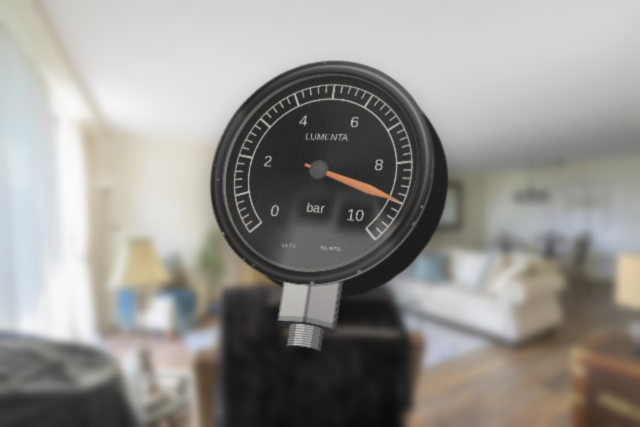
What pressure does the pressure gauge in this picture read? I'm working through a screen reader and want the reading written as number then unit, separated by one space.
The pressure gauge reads 9 bar
